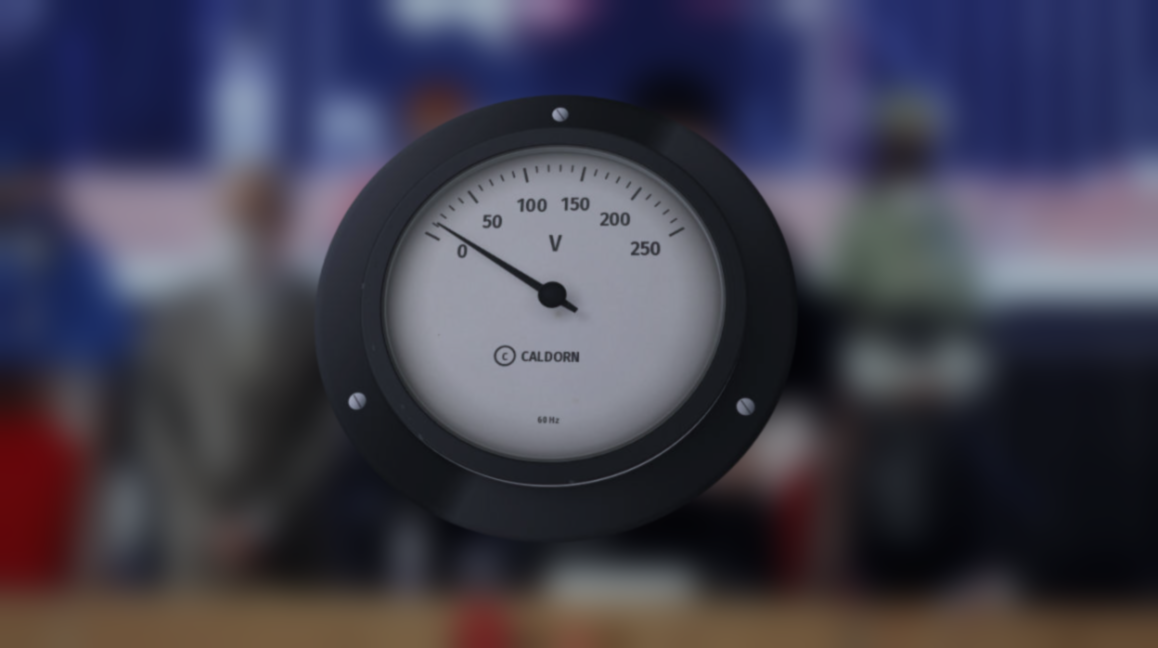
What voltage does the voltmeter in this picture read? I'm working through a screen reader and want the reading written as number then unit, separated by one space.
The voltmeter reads 10 V
